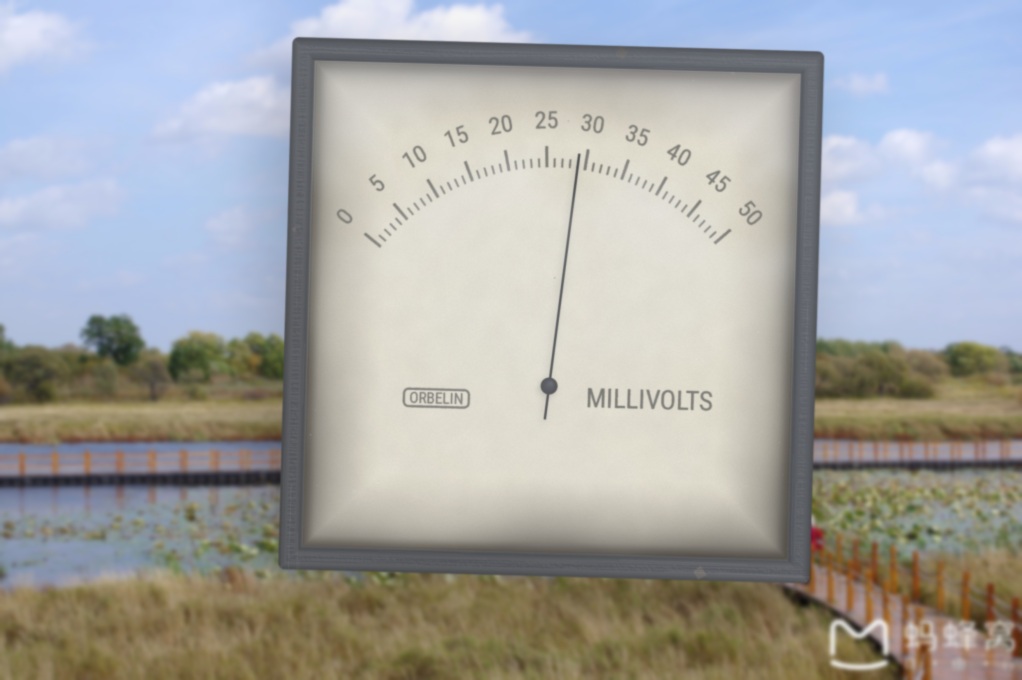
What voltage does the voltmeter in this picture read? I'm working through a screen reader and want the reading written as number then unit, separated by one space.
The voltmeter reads 29 mV
